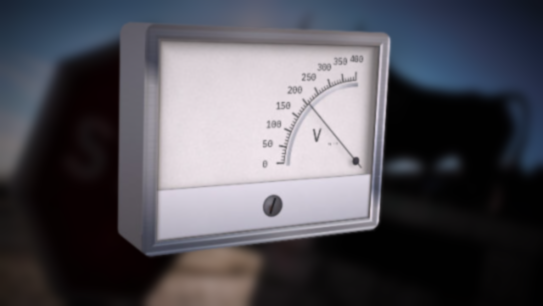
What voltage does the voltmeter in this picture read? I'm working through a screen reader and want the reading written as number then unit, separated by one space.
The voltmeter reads 200 V
